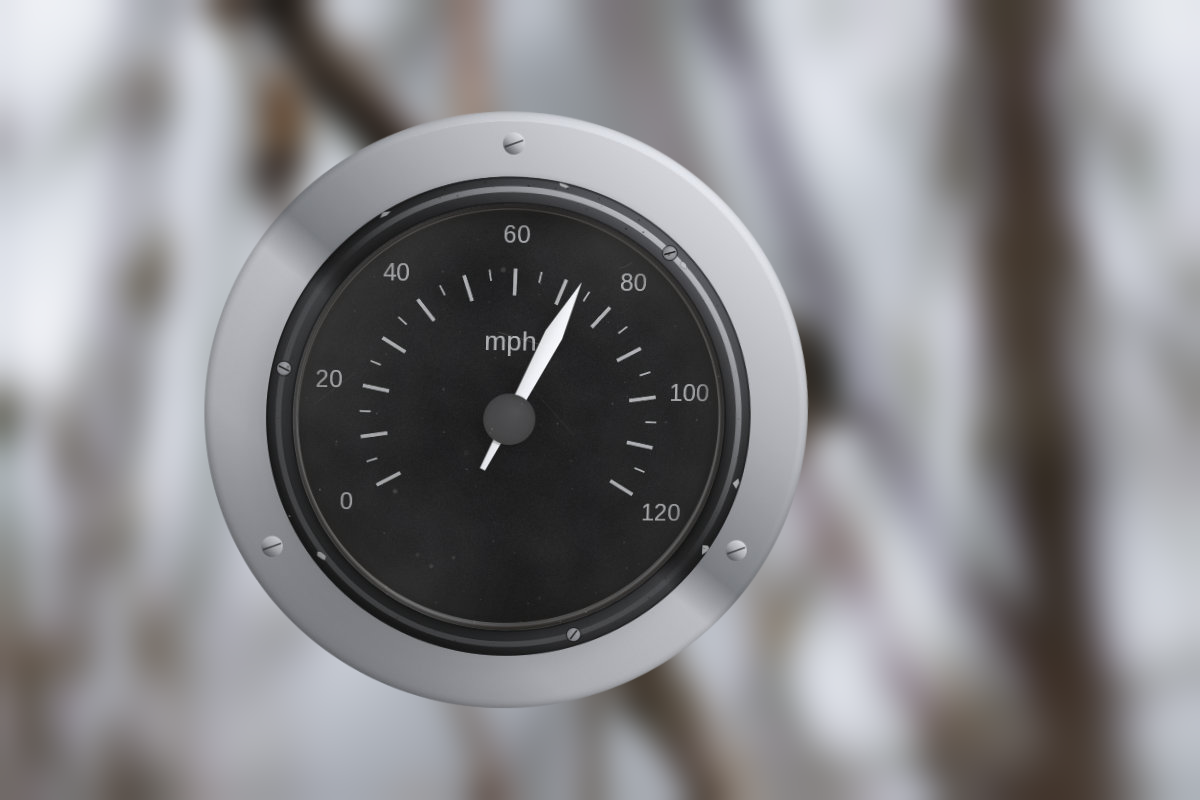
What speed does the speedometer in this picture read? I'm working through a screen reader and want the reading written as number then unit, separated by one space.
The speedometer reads 72.5 mph
